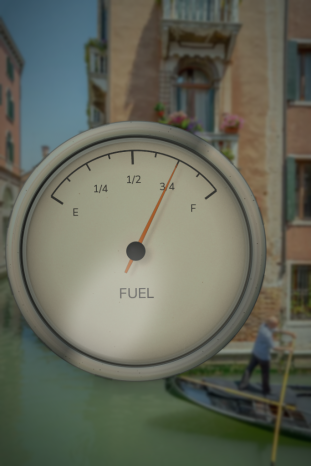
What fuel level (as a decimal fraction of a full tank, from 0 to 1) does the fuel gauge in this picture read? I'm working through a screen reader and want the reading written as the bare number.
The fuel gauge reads 0.75
